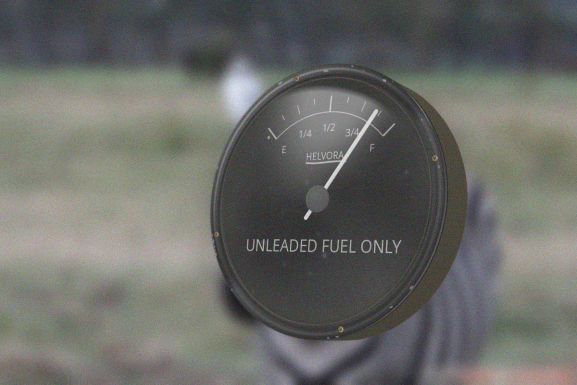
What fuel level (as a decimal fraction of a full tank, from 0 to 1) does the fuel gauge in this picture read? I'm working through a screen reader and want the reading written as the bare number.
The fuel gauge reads 0.875
